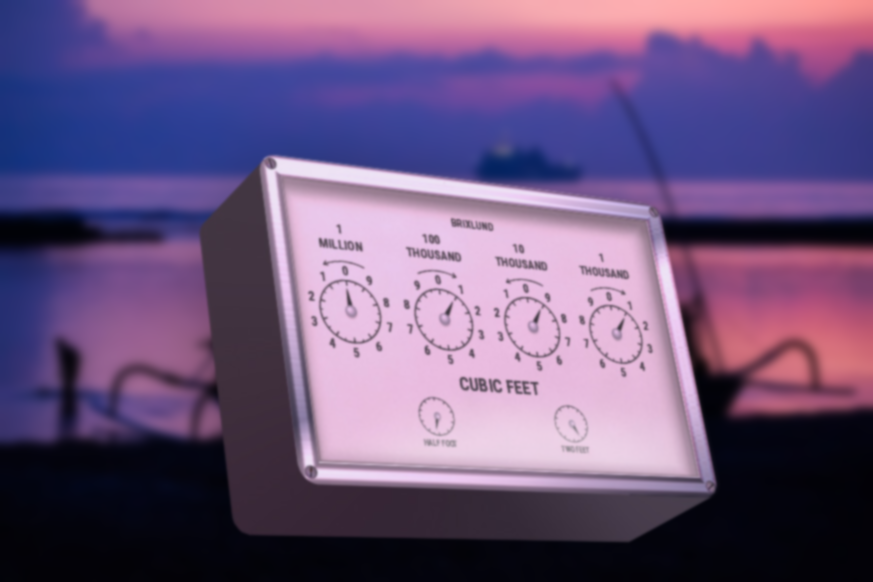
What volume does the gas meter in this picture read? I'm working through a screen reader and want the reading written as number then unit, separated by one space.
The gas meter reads 9100 ft³
